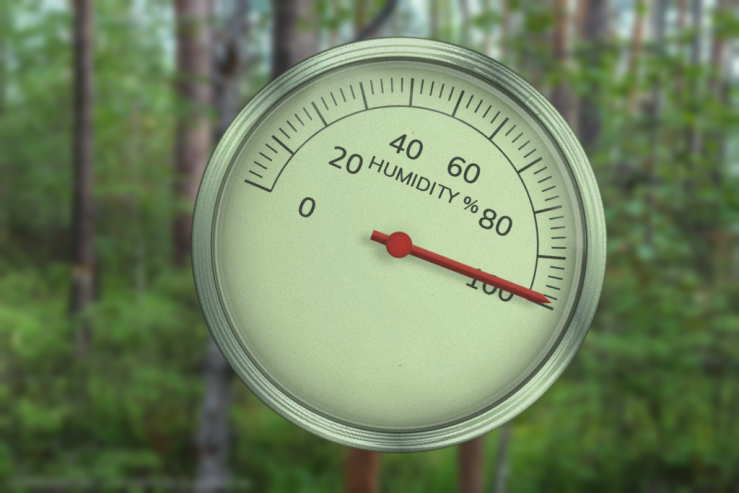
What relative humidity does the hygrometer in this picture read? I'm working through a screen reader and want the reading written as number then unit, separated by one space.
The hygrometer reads 99 %
